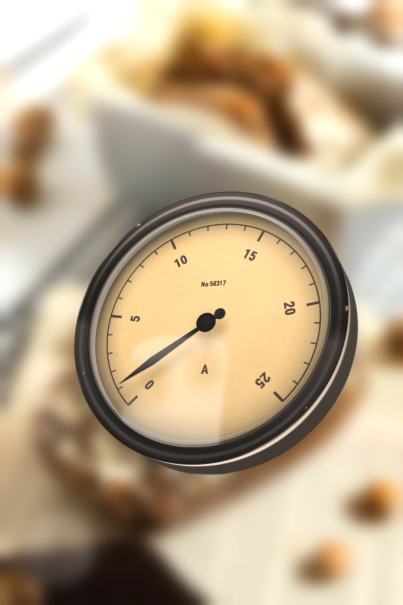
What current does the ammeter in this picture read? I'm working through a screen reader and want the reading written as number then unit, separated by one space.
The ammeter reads 1 A
